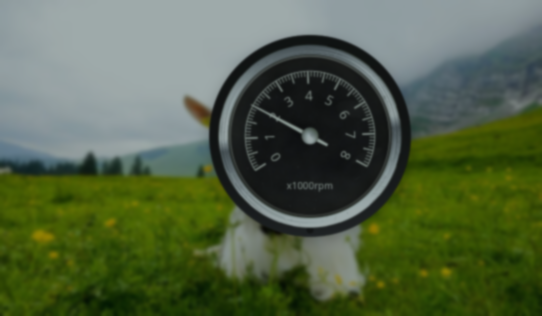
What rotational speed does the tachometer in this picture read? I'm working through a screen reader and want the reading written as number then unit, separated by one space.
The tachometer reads 2000 rpm
